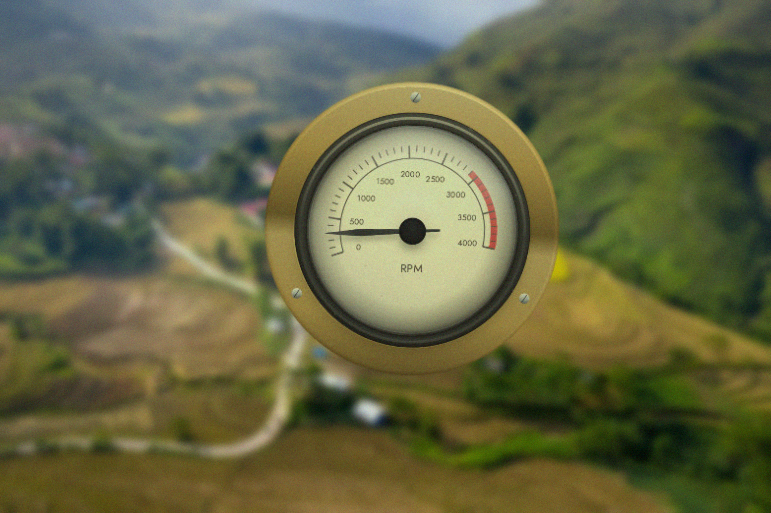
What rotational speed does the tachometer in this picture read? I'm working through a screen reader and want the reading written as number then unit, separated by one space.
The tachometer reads 300 rpm
